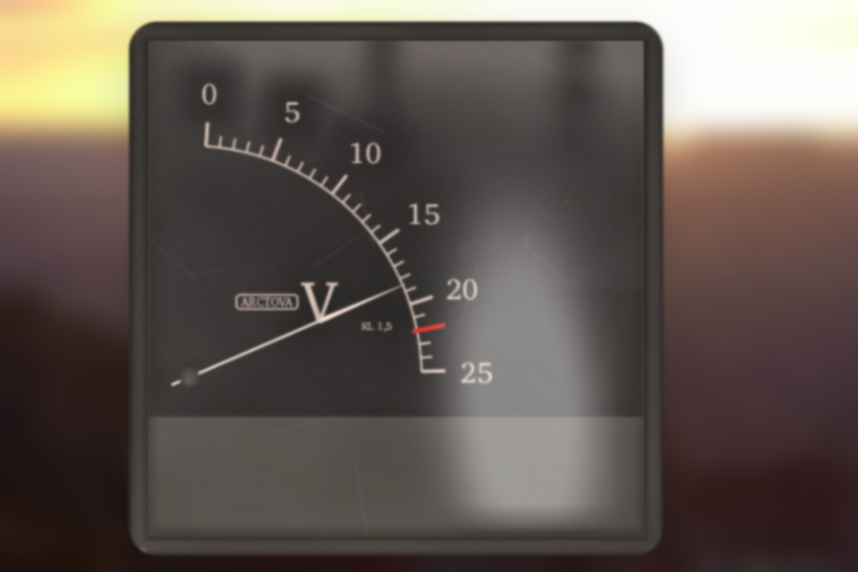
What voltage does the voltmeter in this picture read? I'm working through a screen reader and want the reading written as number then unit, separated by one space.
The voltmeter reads 18.5 V
